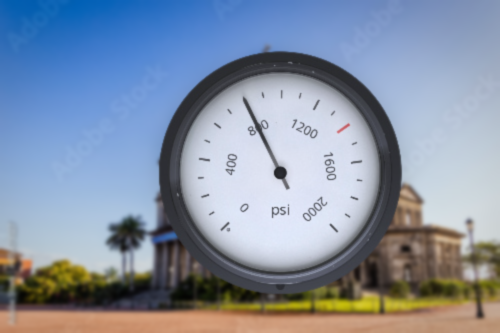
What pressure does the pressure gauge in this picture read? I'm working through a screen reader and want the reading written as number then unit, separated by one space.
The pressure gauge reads 800 psi
